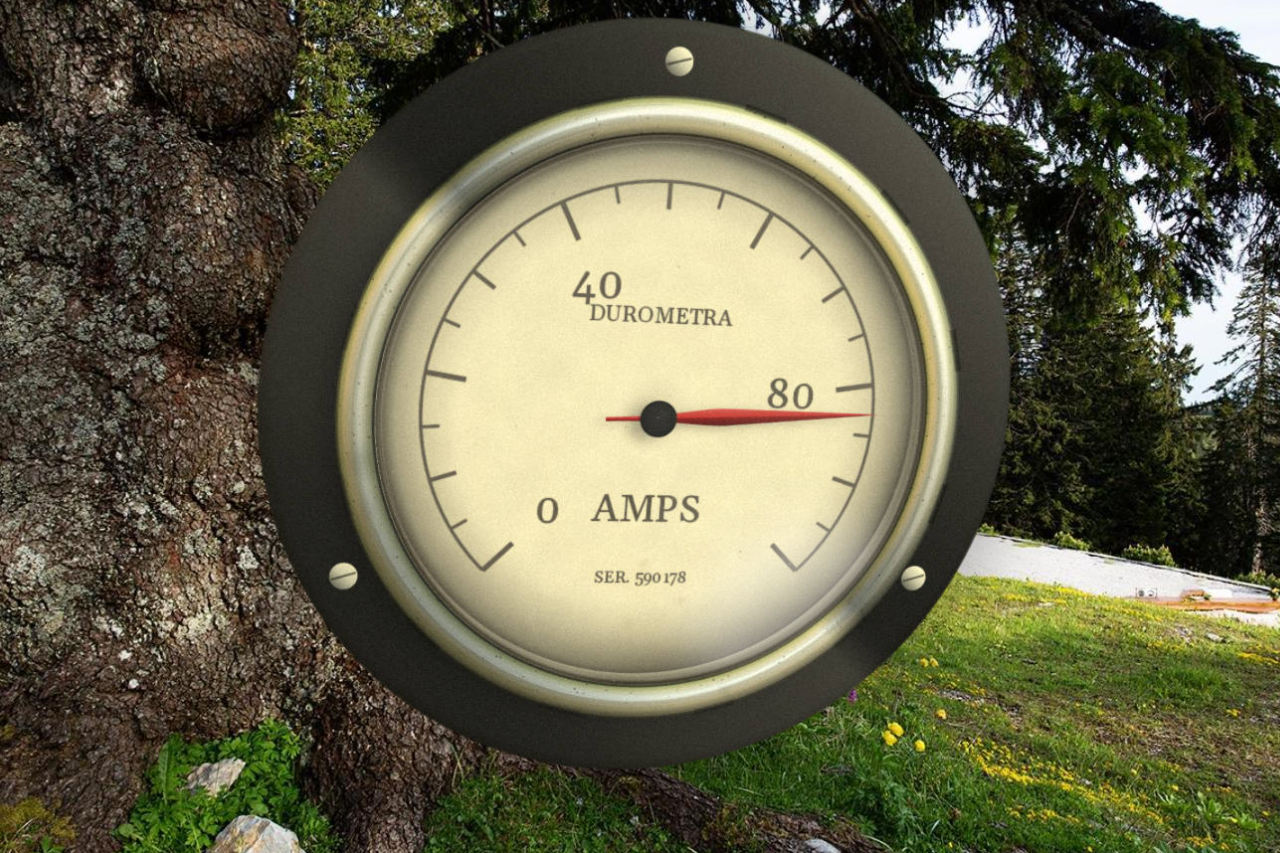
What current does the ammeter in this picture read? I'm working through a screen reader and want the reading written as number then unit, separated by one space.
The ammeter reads 82.5 A
